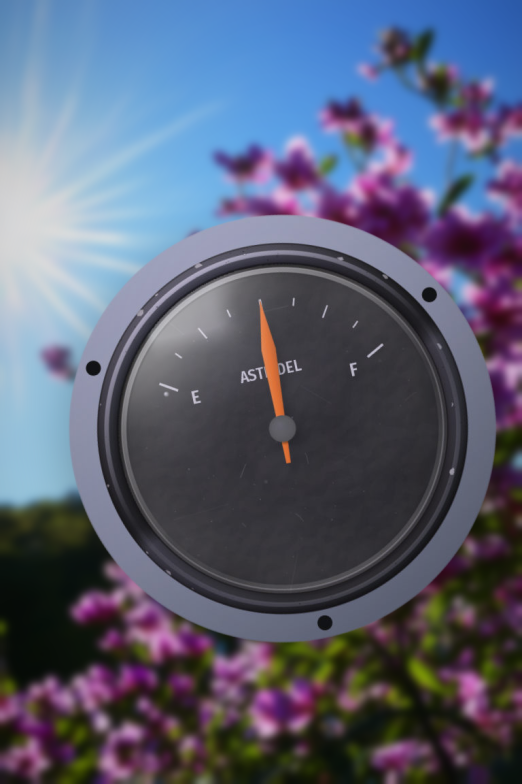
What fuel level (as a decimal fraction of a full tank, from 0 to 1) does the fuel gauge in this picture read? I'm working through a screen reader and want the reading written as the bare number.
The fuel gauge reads 0.5
